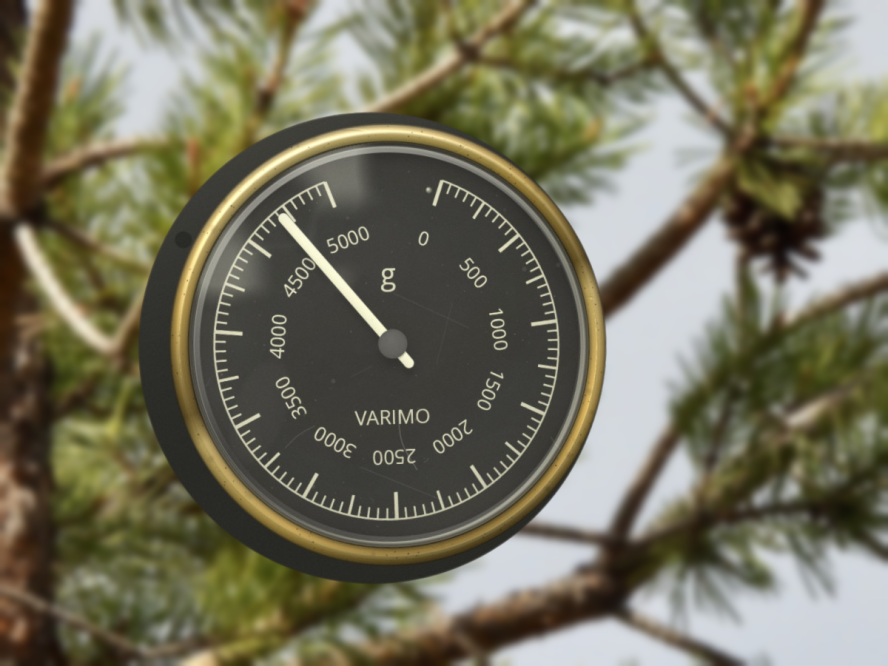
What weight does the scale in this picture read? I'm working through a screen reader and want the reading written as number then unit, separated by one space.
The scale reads 4700 g
